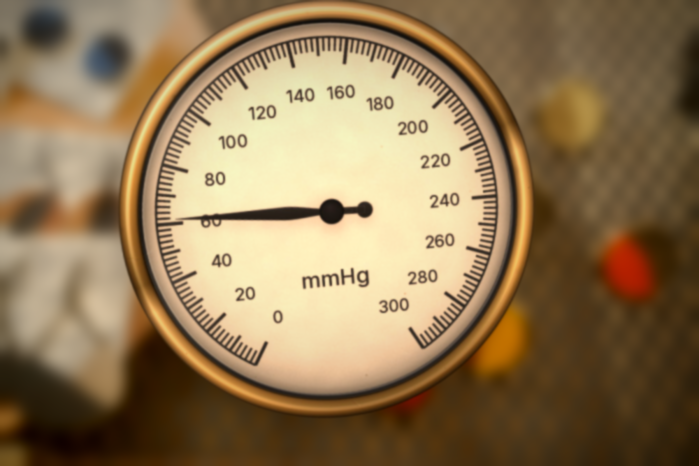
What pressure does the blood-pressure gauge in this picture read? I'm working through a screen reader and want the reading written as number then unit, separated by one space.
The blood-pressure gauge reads 62 mmHg
